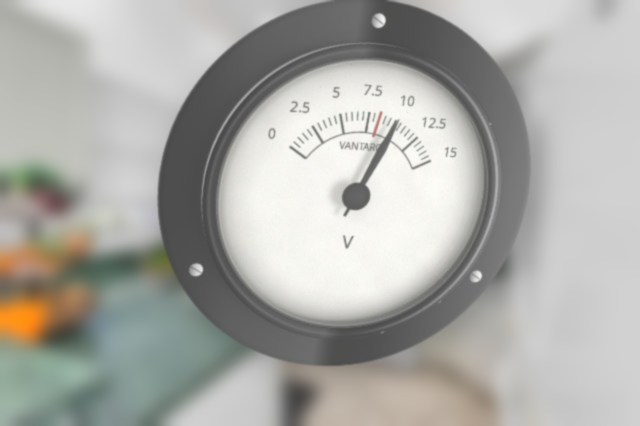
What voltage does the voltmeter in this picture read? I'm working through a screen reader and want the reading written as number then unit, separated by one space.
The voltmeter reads 10 V
